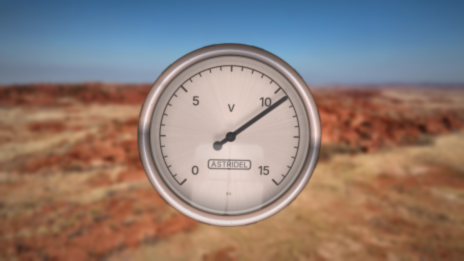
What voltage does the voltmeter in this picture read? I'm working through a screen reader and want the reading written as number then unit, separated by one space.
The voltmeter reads 10.5 V
